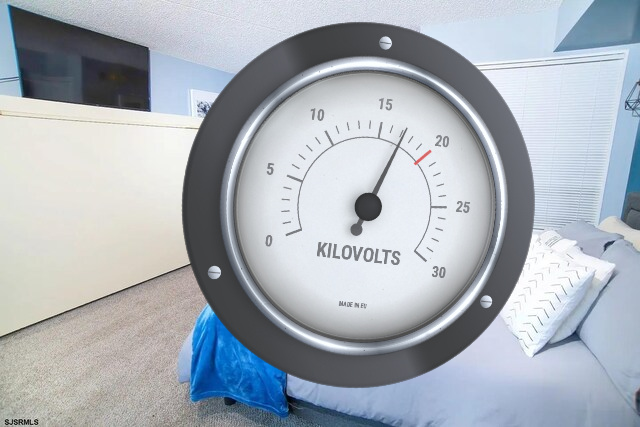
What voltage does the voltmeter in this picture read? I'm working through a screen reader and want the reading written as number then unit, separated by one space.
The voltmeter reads 17 kV
